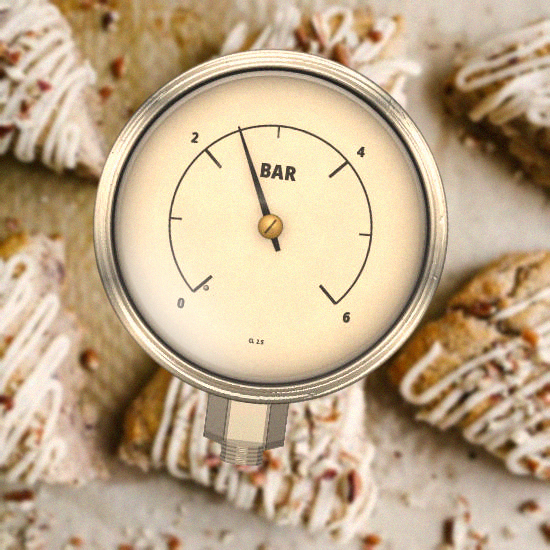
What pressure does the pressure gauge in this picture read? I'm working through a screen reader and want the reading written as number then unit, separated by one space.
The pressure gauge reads 2.5 bar
